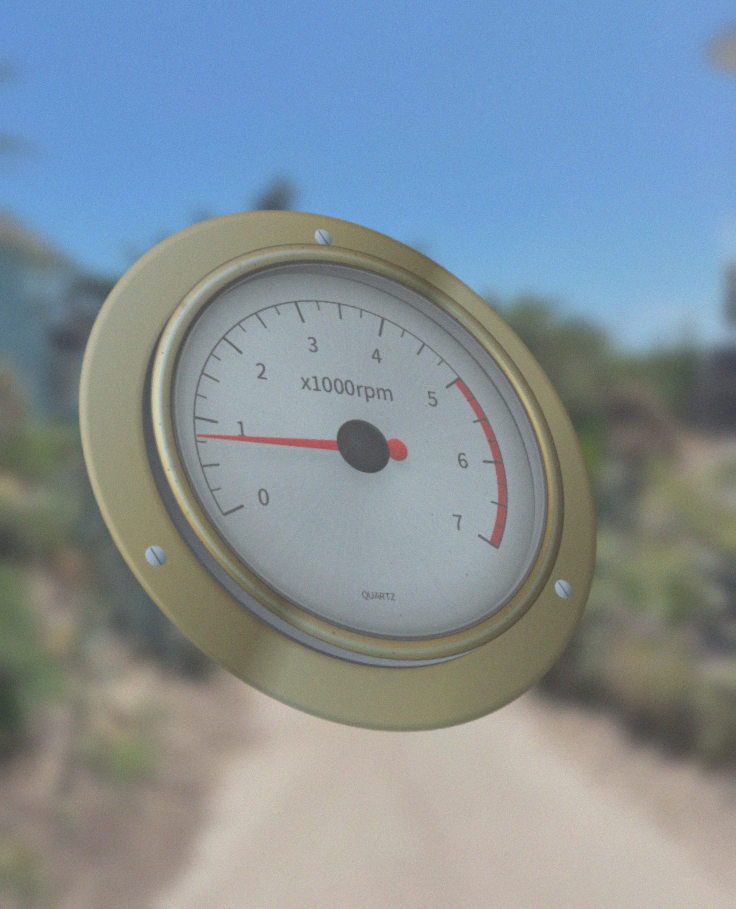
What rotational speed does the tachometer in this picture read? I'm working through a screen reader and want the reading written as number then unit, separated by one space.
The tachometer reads 750 rpm
